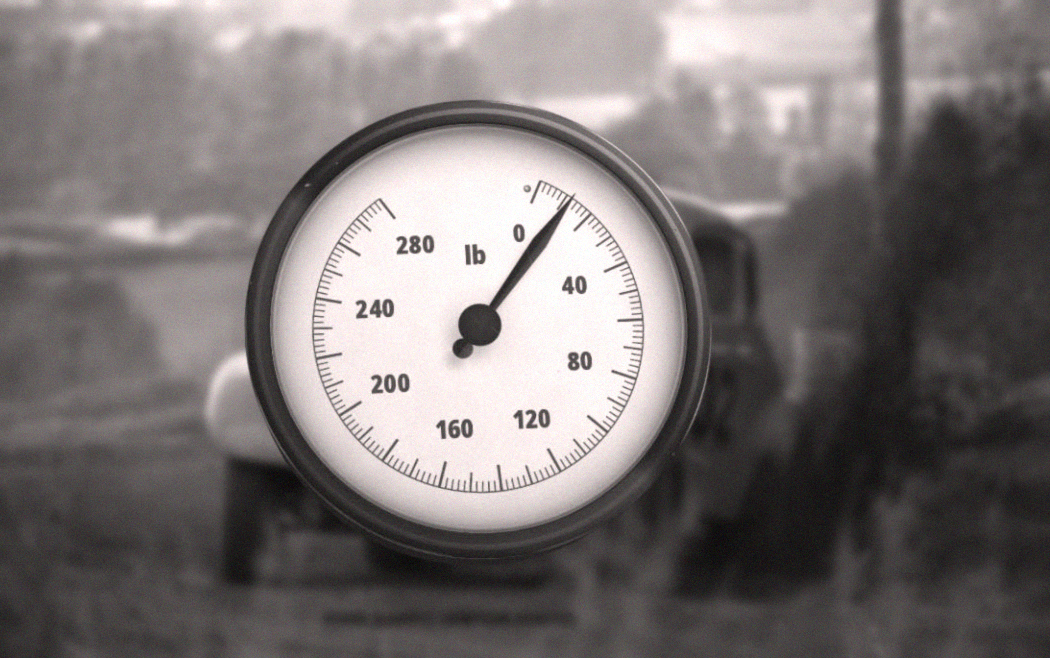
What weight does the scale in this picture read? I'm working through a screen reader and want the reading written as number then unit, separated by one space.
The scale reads 12 lb
